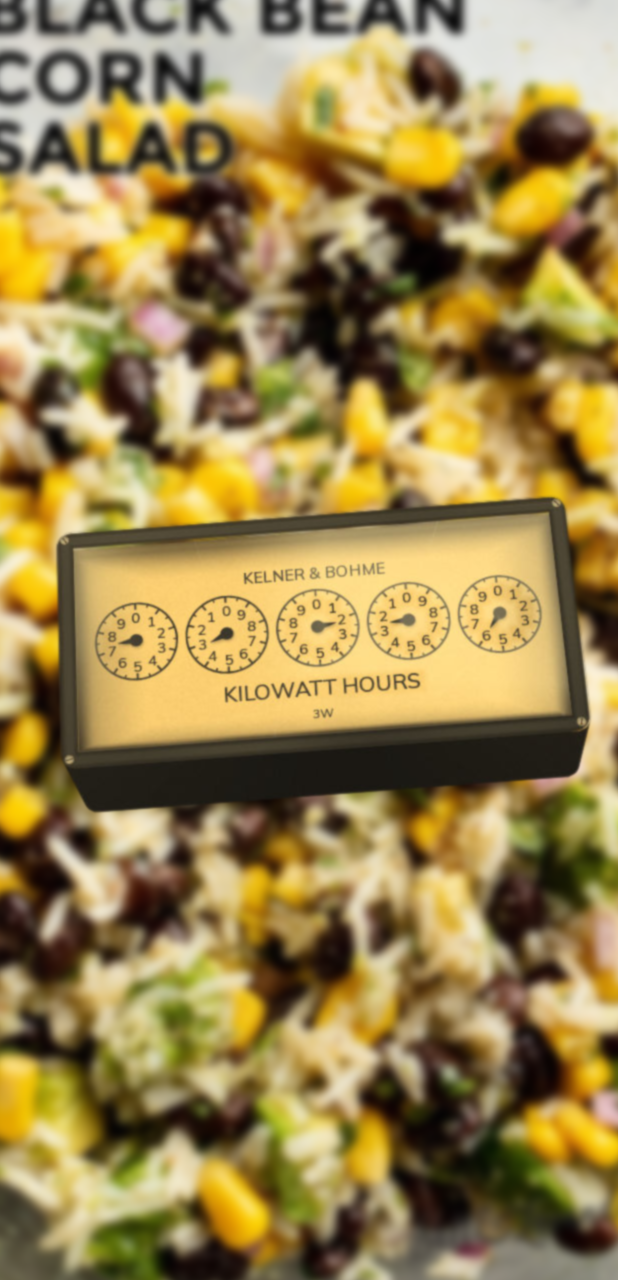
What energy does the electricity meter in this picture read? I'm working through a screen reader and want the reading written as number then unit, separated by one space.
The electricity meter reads 73226 kWh
